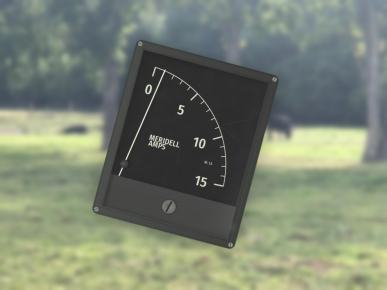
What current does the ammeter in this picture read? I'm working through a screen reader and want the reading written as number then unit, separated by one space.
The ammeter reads 1 A
